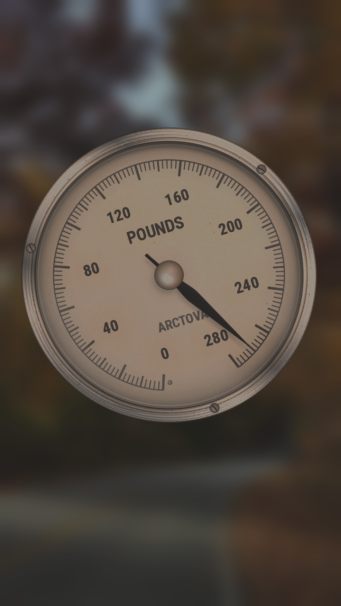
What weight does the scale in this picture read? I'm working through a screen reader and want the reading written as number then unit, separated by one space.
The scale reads 270 lb
